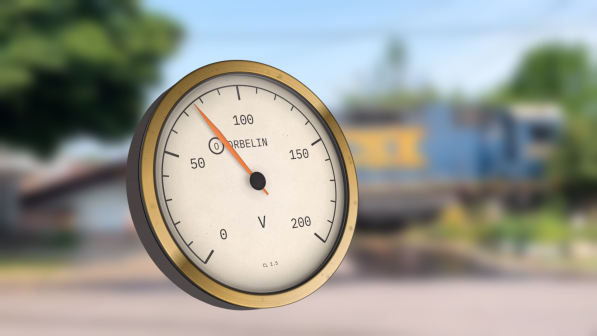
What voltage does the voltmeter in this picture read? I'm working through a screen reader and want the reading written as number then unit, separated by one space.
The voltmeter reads 75 V
